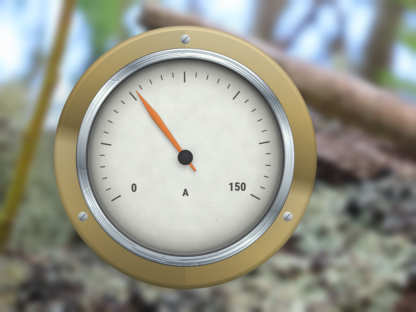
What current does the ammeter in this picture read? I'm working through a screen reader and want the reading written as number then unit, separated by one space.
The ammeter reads 52.5 A
